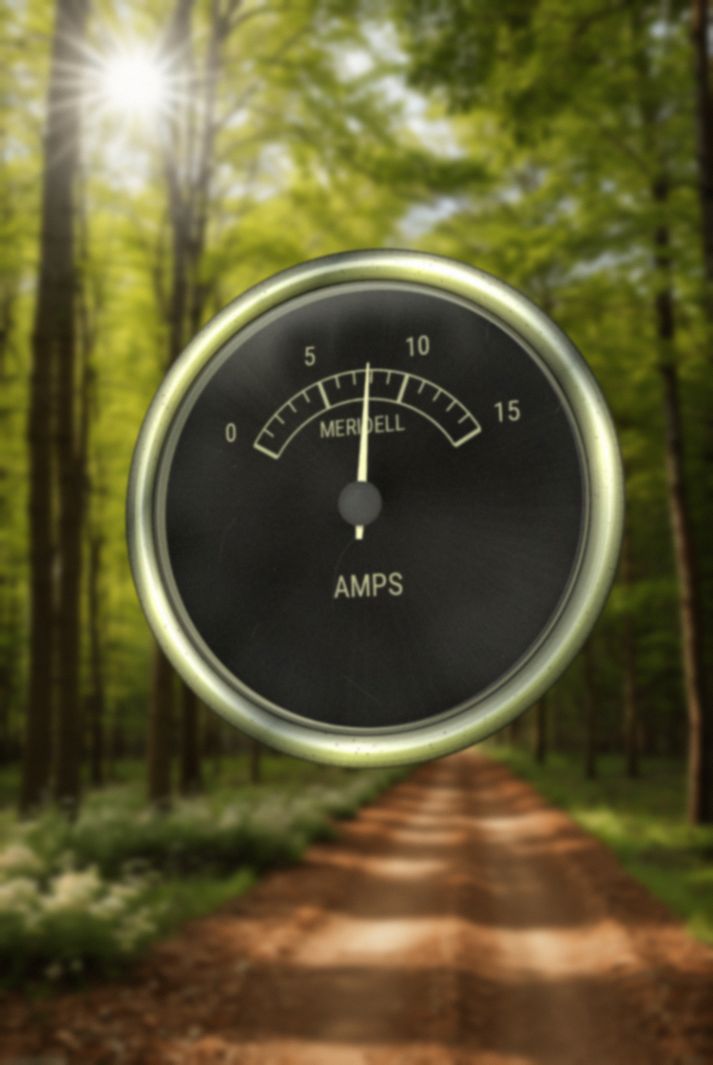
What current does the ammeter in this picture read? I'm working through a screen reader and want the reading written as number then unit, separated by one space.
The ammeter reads 8 A
